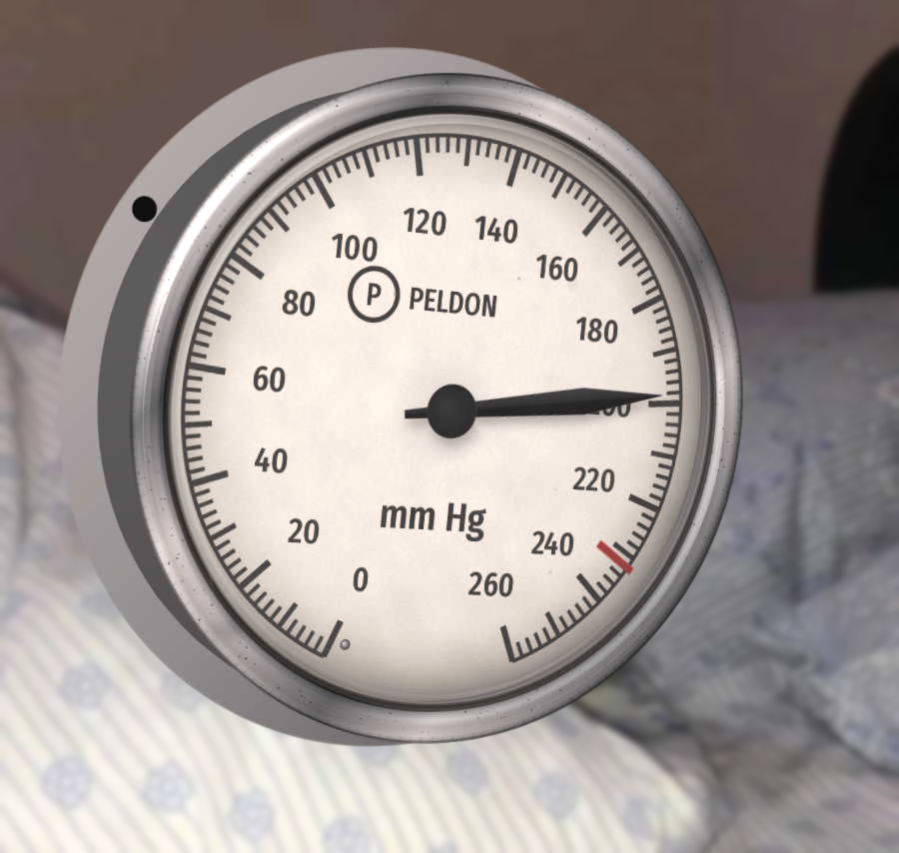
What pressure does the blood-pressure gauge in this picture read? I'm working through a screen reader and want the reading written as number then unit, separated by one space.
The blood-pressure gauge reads 198 mmHg
